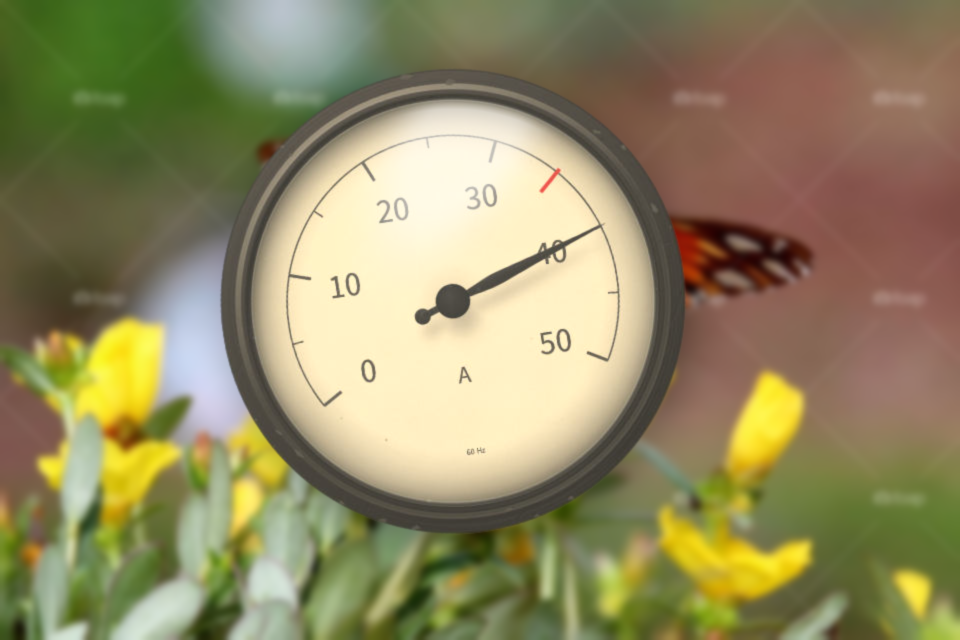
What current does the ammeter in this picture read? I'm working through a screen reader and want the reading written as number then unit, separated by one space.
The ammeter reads 40 A
